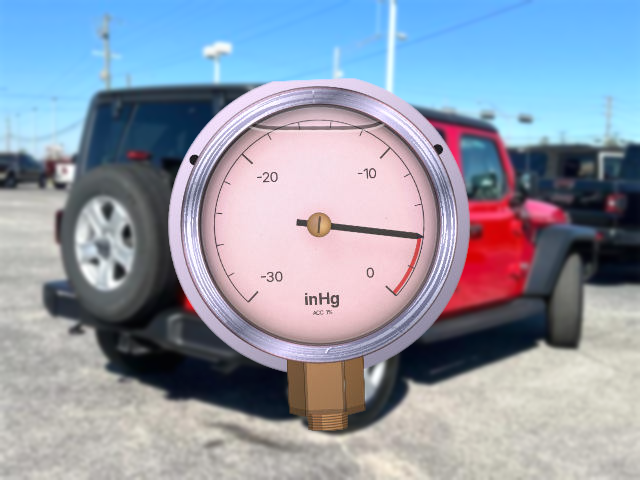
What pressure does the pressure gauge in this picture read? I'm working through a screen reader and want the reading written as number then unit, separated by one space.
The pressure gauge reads -4 inHg
